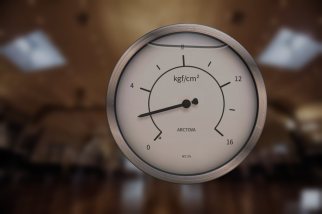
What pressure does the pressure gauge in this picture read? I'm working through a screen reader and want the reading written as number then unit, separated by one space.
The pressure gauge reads 2 kg/cm²
